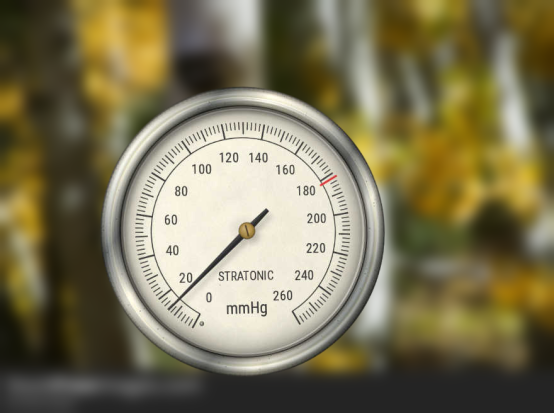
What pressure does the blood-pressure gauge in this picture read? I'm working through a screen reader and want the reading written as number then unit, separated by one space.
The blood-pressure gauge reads 14 mmHg
